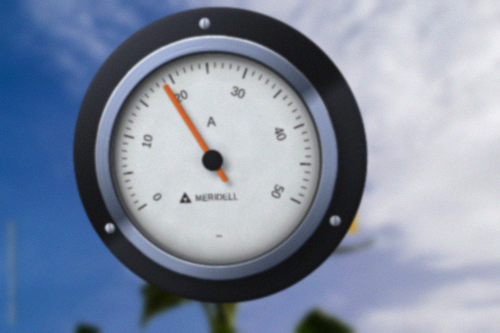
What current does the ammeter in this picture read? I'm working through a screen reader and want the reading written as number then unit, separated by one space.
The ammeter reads 19 A
